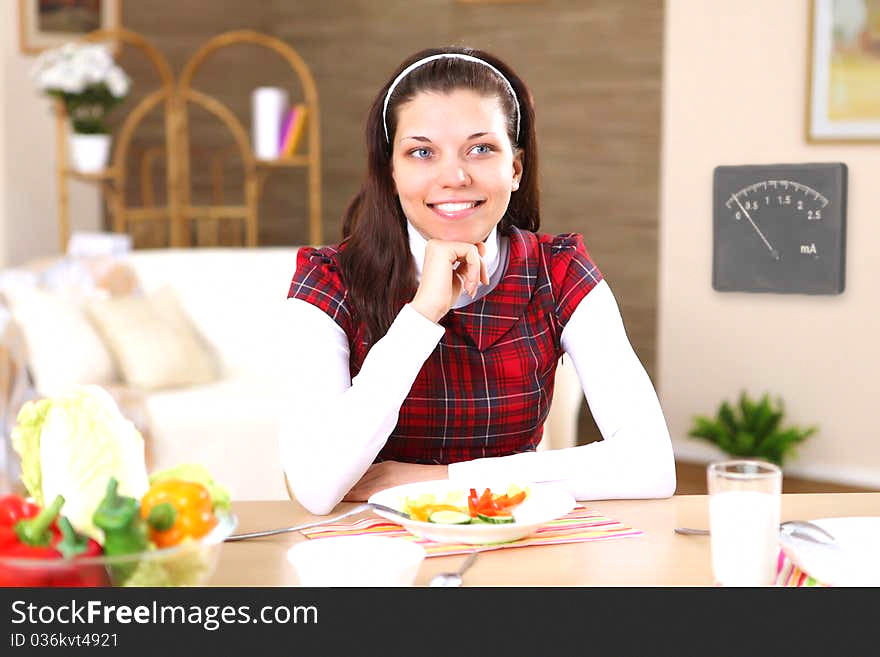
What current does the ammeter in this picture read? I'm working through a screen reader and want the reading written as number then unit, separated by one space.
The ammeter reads 0.25 mA
